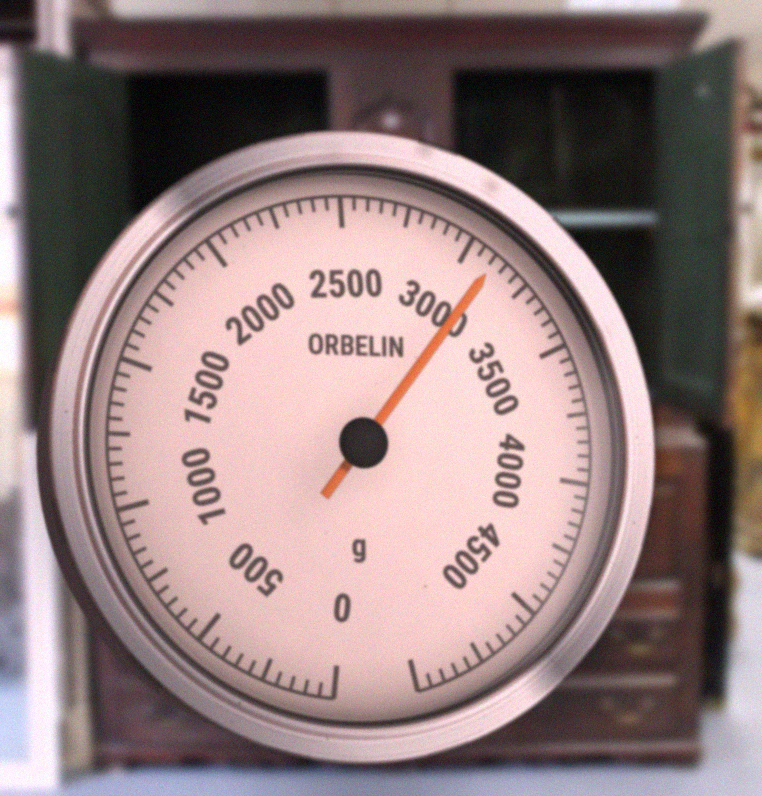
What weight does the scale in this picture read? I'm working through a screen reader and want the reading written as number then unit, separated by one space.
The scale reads 3100 g
